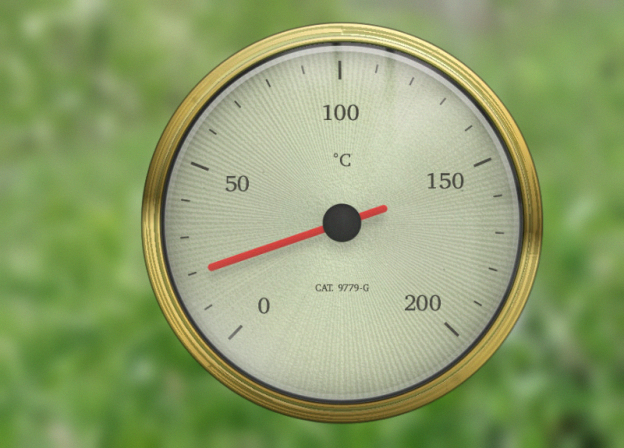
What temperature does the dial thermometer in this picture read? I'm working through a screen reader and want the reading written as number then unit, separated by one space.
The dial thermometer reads 20 °C
